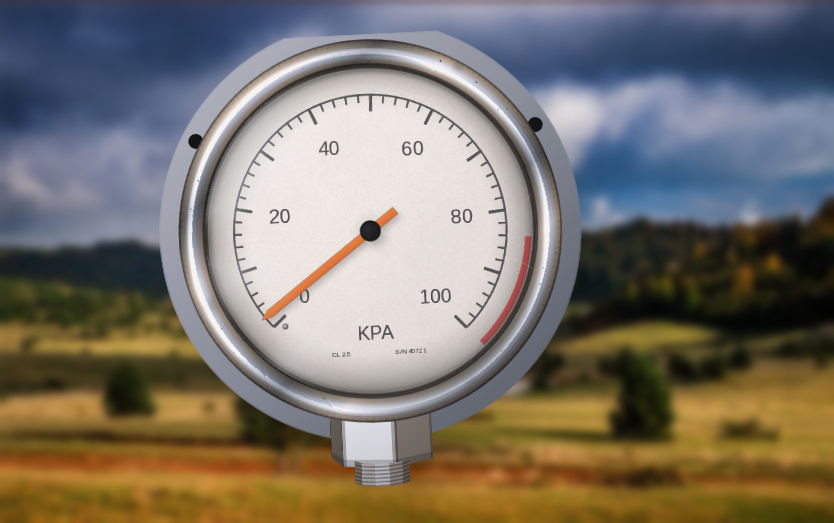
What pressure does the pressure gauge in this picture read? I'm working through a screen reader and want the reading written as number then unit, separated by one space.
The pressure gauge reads 2 kPa
